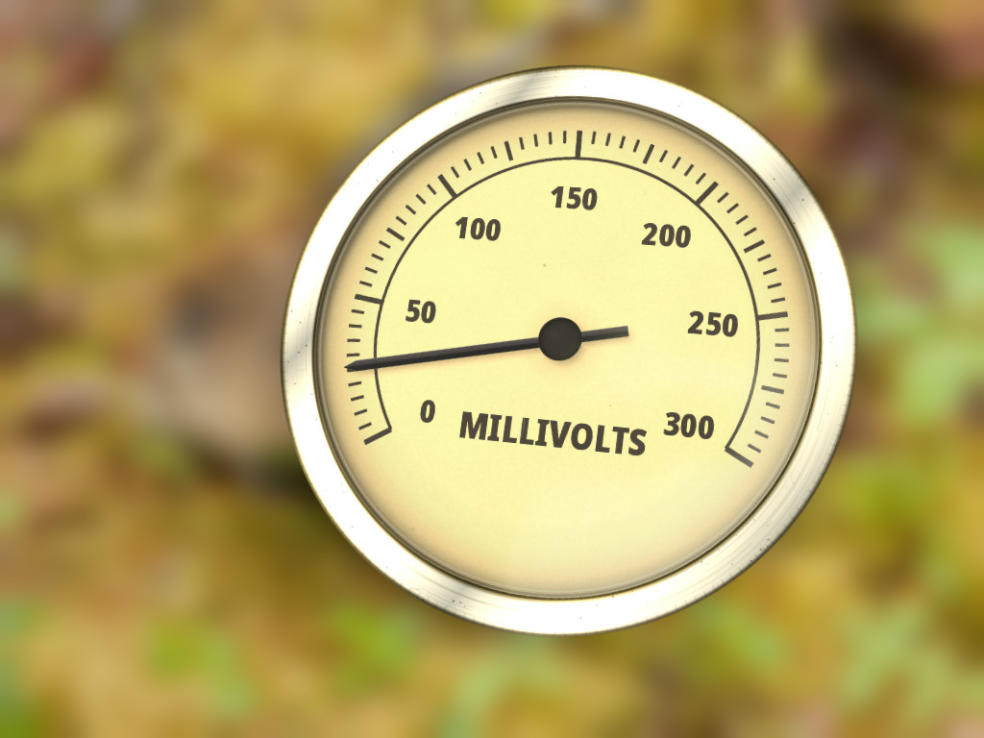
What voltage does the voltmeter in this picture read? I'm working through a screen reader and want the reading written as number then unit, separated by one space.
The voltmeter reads 25 mV
